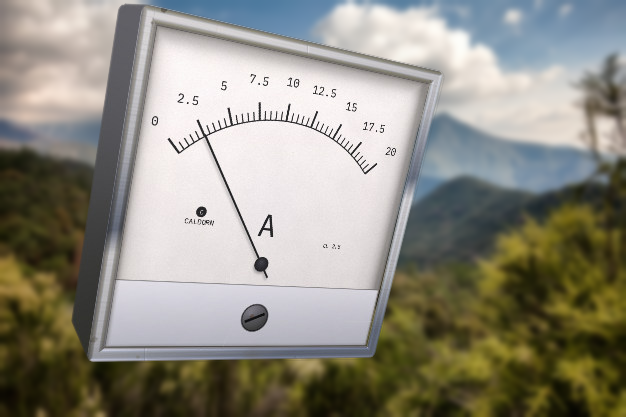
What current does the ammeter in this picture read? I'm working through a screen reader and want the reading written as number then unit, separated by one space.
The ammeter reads 2.5 A
